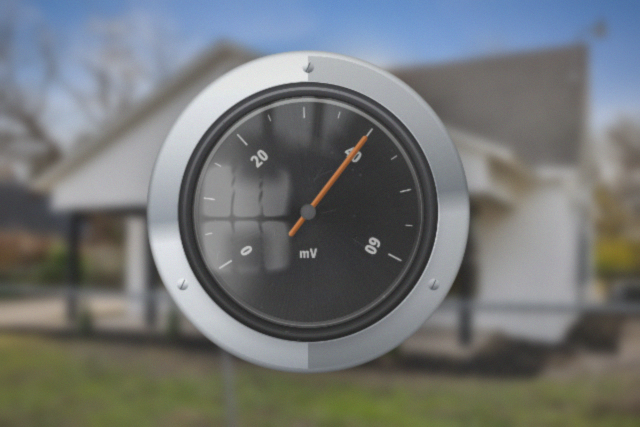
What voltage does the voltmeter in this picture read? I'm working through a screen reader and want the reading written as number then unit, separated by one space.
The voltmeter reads 40 mV
